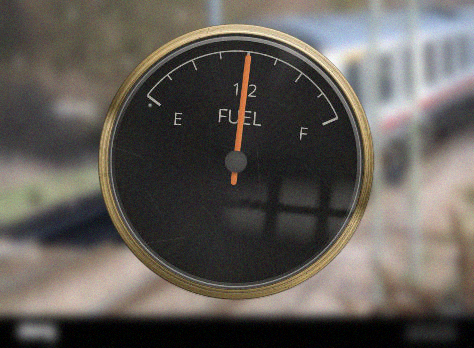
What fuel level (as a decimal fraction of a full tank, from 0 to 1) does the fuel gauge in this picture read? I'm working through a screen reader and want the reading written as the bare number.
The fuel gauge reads 0.5
